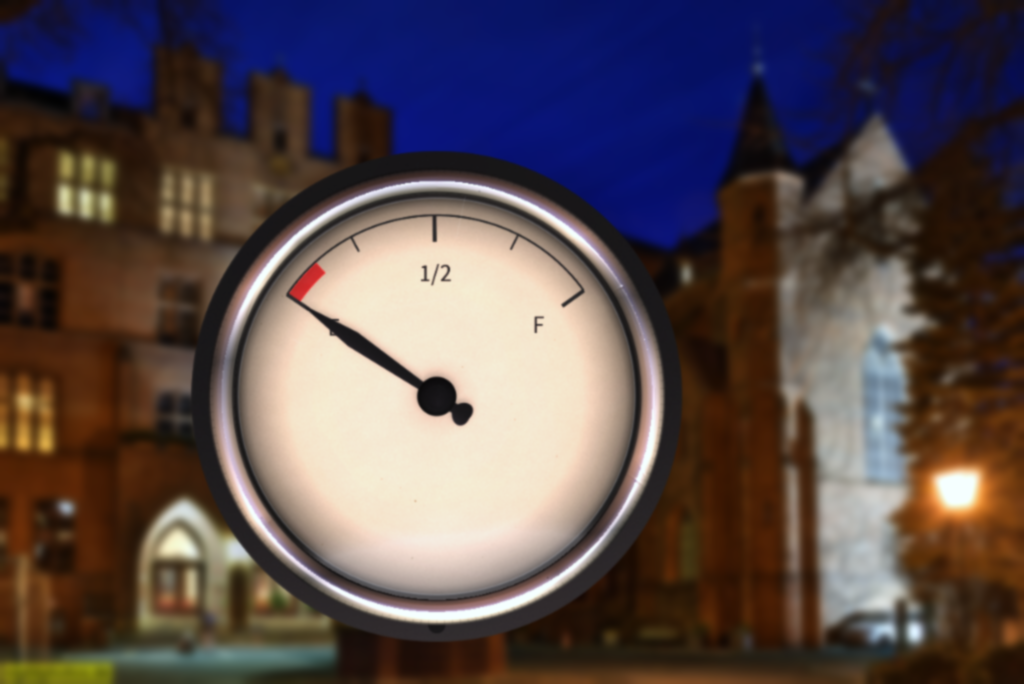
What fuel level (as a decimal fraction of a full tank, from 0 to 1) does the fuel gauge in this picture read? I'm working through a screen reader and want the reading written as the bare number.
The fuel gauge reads 0
